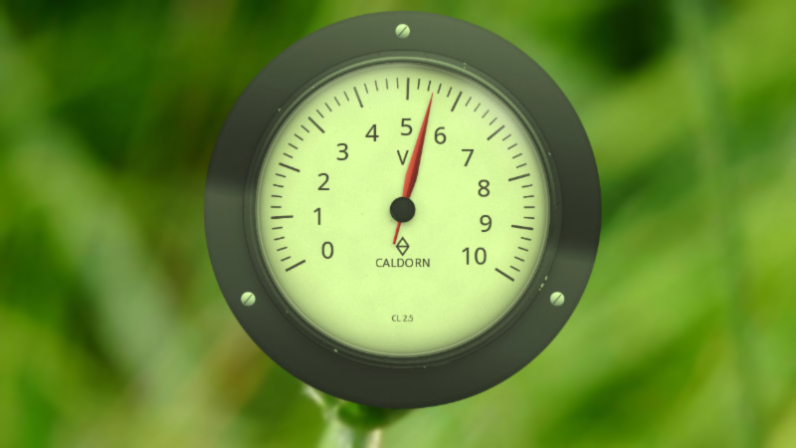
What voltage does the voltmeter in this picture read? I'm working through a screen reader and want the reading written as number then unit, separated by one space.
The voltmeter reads 5.5 V
